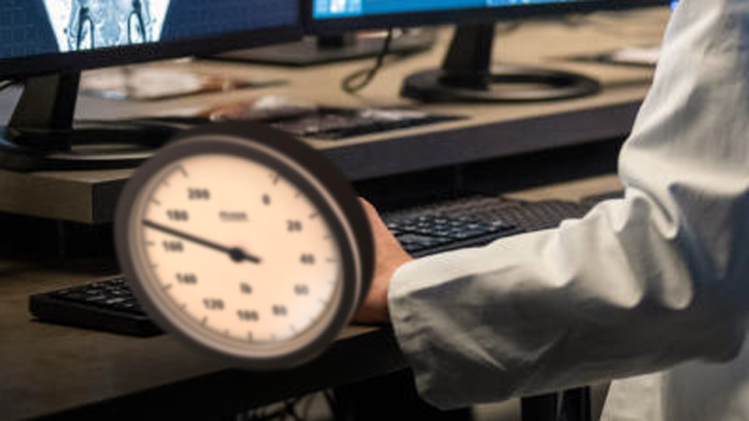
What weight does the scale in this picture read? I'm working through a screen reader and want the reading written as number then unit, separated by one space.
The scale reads 170 lb
